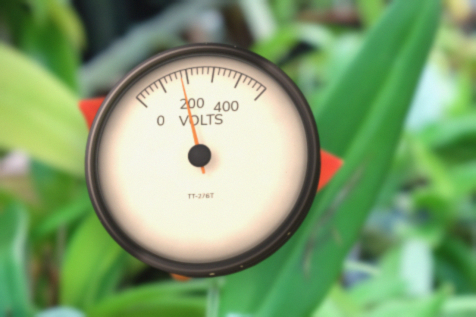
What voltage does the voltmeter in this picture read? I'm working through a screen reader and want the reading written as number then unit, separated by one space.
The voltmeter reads 180 V
